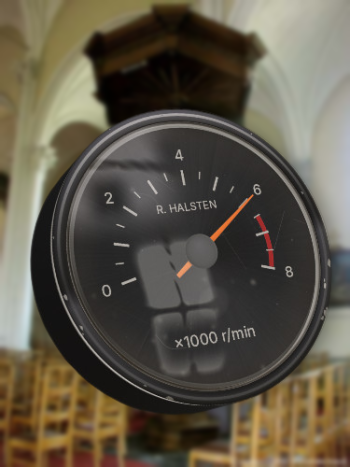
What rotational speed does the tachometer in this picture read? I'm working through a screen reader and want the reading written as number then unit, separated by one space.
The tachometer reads 6000 rpm
